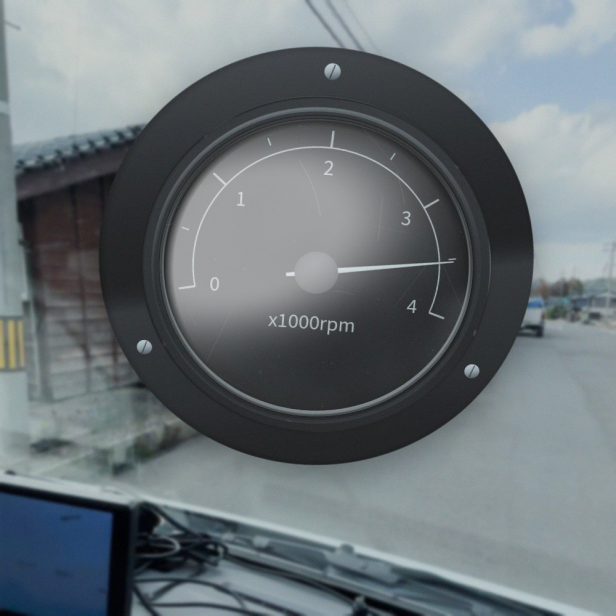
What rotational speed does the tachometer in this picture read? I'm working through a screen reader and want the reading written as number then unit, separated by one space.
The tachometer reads 3500 rpm
